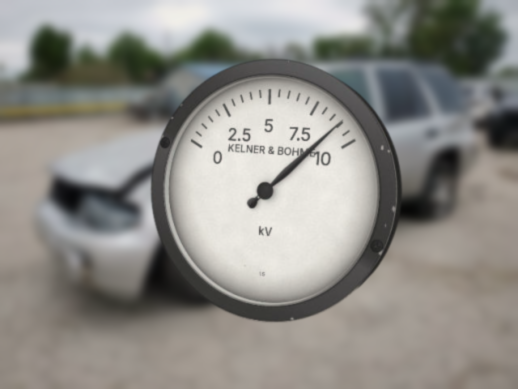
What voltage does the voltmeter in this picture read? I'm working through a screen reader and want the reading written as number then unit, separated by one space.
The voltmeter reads 9 kV
